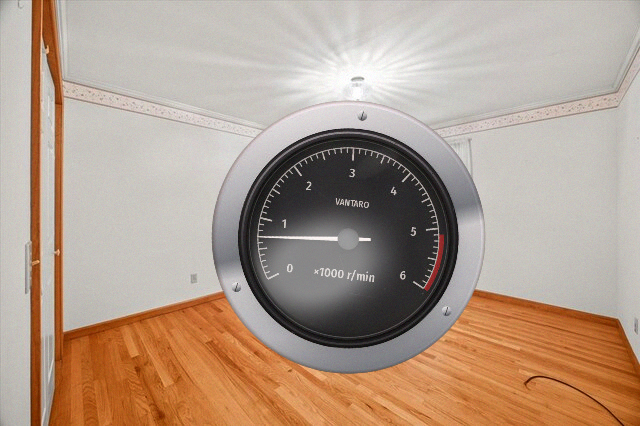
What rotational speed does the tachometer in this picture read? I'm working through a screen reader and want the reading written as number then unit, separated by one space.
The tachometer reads 700 rpm
